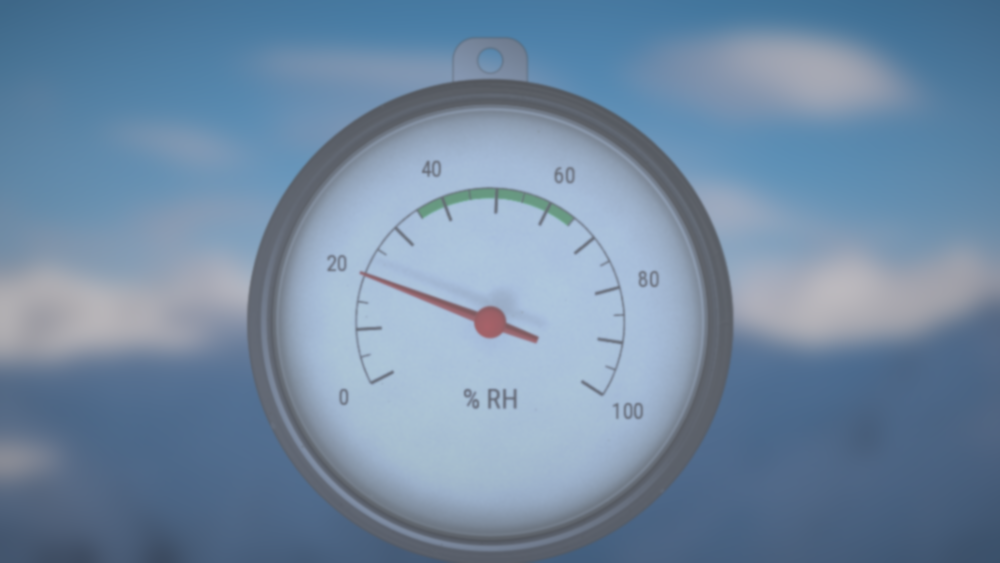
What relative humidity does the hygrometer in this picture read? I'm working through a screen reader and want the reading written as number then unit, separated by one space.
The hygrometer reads 20 %
